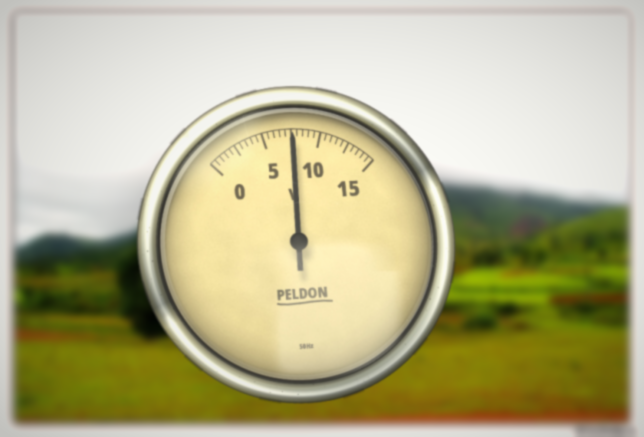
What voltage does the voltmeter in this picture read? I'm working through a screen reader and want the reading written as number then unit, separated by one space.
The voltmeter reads 7.5 V
